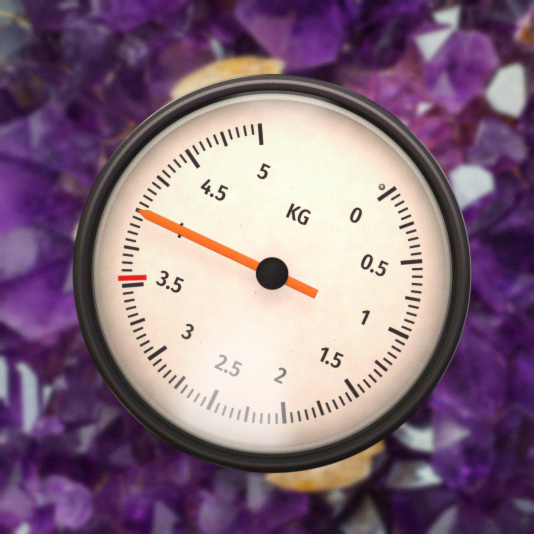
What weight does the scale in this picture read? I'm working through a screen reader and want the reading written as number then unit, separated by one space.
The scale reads 4 kg
